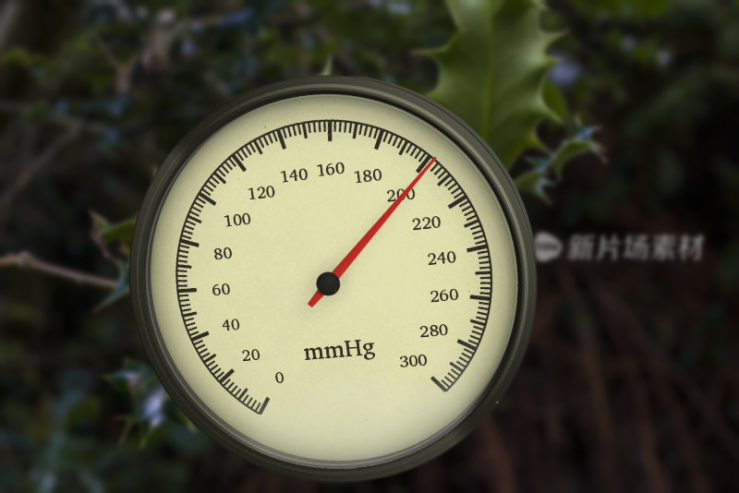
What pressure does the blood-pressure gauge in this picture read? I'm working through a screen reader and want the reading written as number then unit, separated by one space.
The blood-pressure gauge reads 202 mmHg
